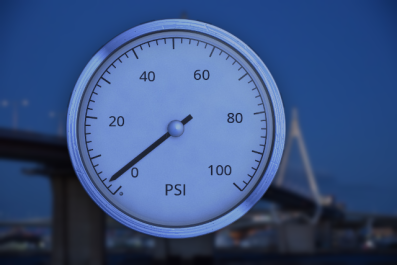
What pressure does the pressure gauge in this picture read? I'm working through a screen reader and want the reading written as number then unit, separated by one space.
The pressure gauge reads 3 psi
